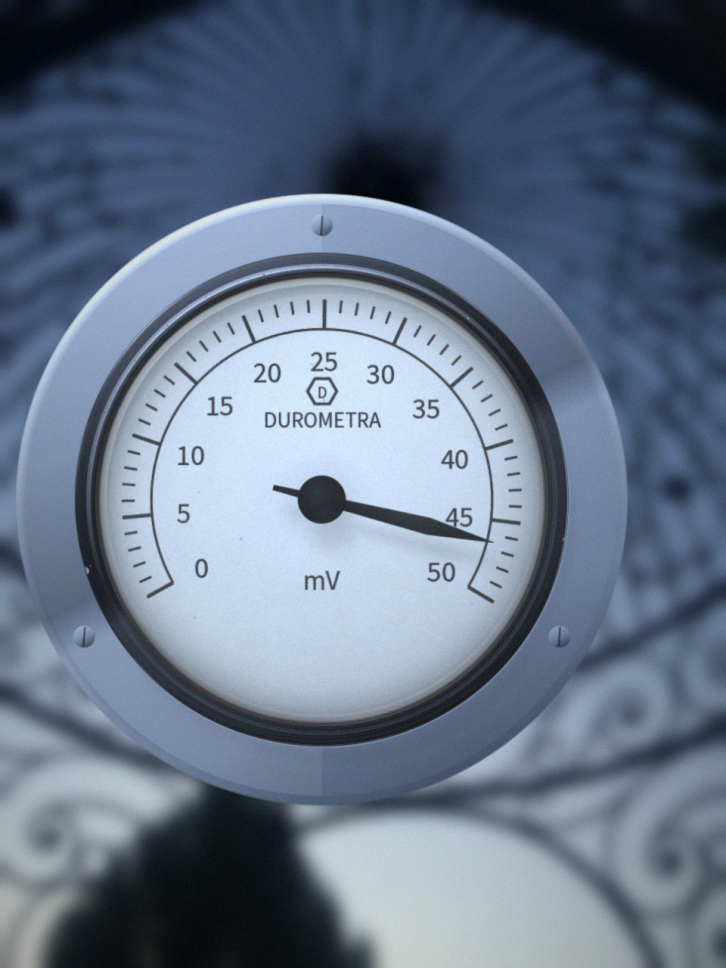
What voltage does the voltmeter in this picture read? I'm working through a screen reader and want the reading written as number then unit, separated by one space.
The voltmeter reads 46.5 mV
